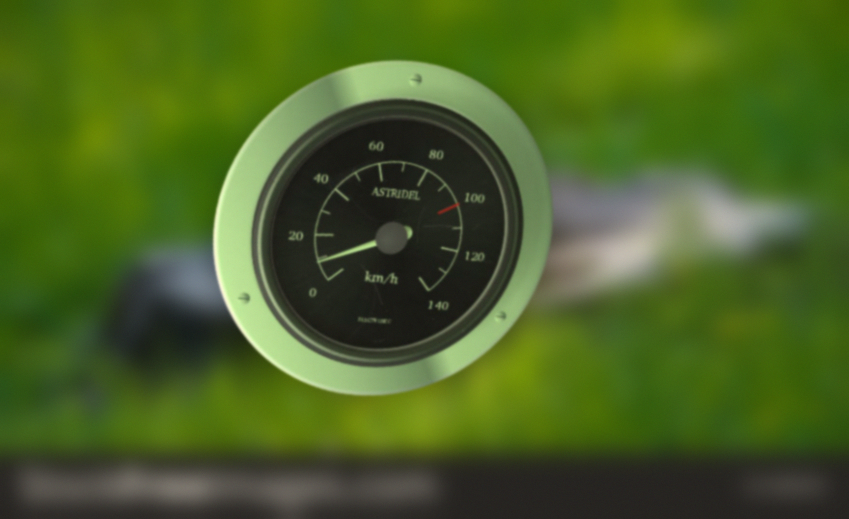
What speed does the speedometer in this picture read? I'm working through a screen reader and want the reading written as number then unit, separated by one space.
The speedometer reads 10 km/h
